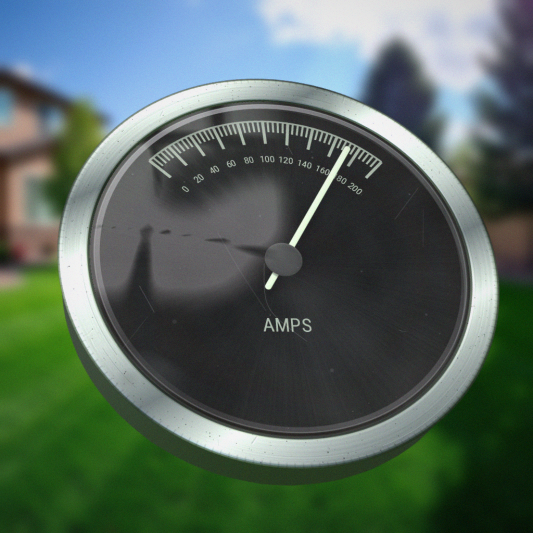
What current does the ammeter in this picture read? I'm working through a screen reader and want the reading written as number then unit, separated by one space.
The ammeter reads 172 A
